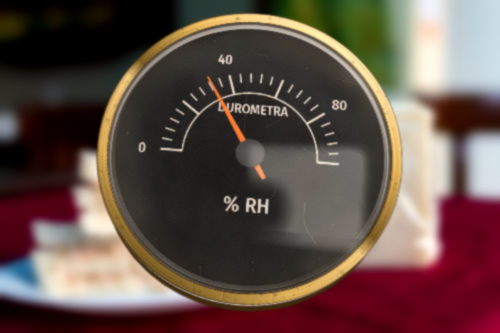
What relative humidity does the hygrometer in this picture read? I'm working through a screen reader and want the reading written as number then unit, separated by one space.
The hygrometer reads 32 %
